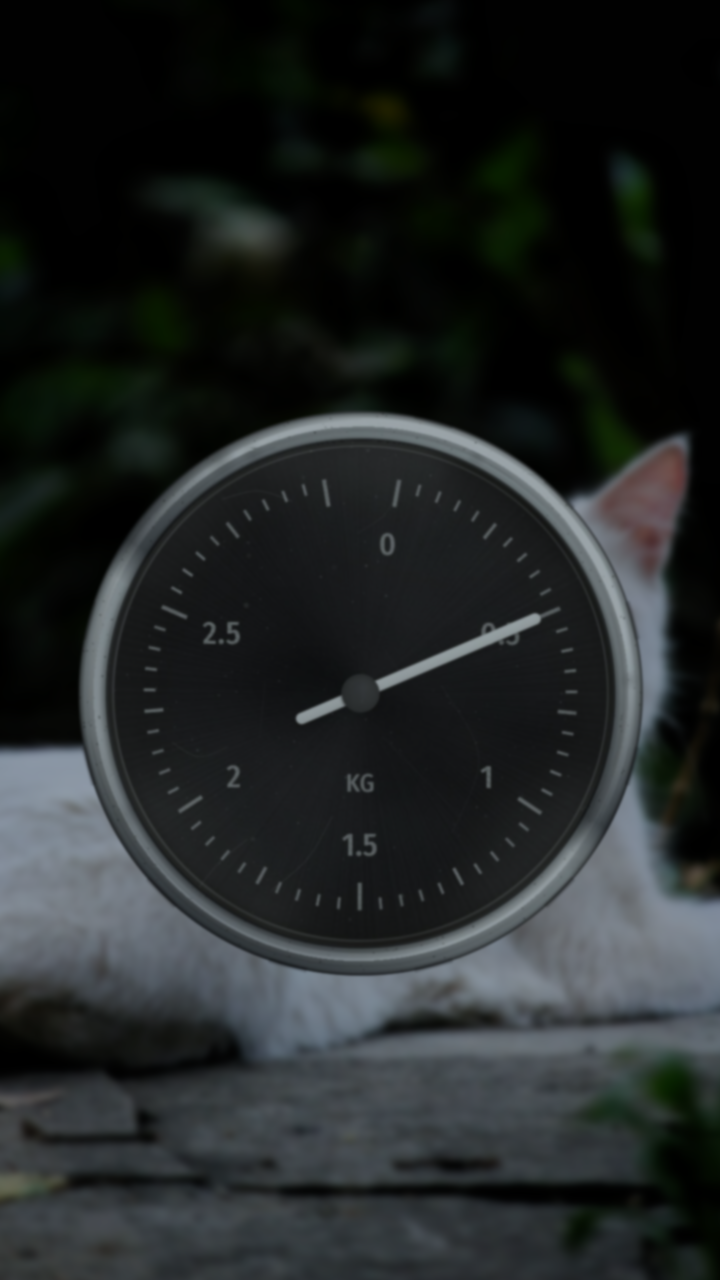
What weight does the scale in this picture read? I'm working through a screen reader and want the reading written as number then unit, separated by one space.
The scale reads 0.5 kg
